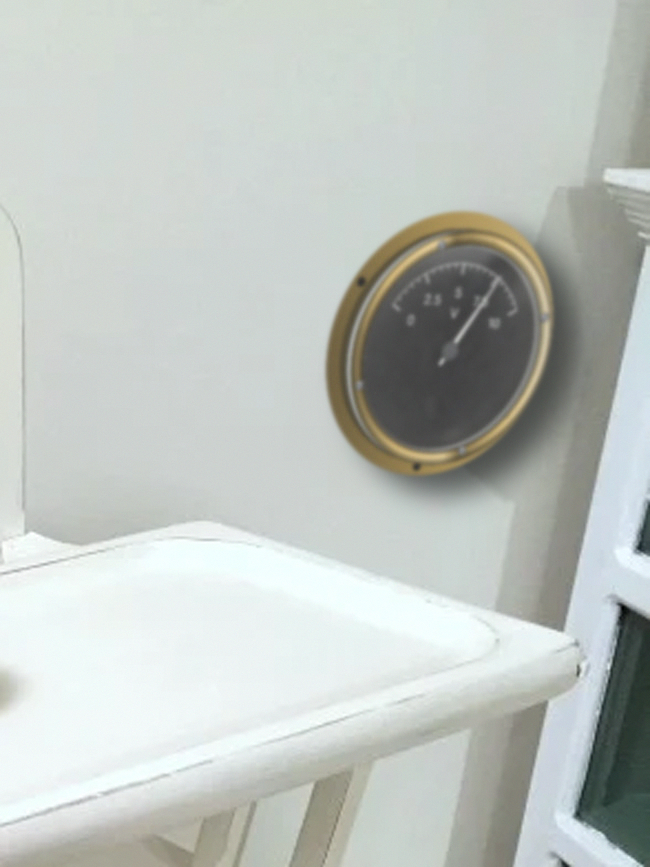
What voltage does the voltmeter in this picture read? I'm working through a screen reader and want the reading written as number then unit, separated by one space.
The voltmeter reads 7.5 V
